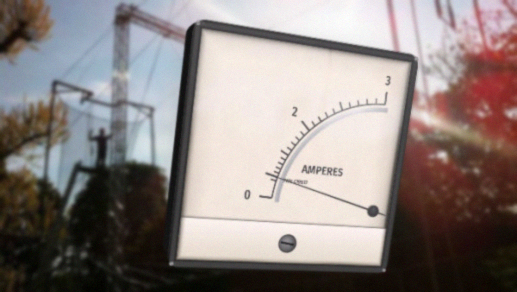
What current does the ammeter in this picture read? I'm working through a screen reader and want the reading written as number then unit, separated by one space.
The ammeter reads 1 A
